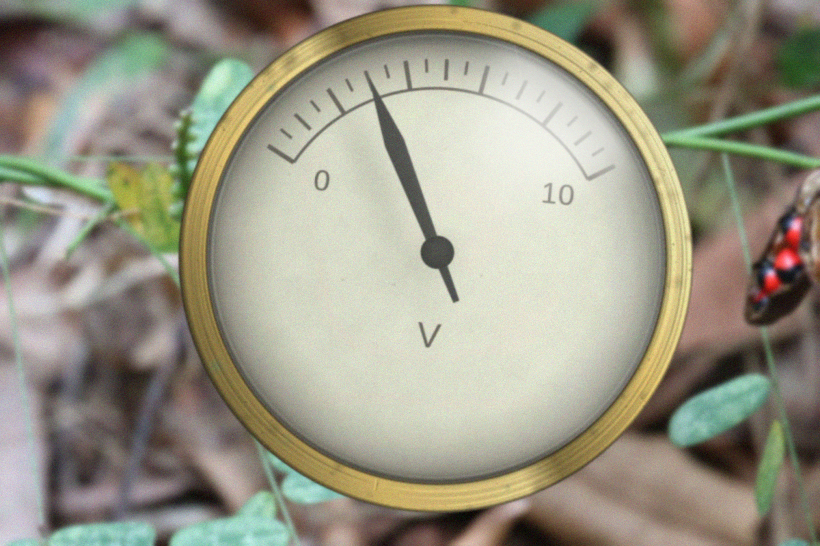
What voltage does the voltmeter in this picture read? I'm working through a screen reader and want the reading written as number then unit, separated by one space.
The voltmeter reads 3 V
